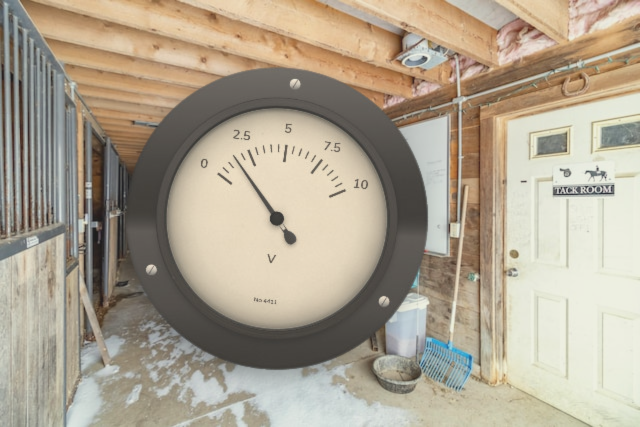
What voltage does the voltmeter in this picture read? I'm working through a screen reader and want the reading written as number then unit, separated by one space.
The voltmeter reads 1.5 V
